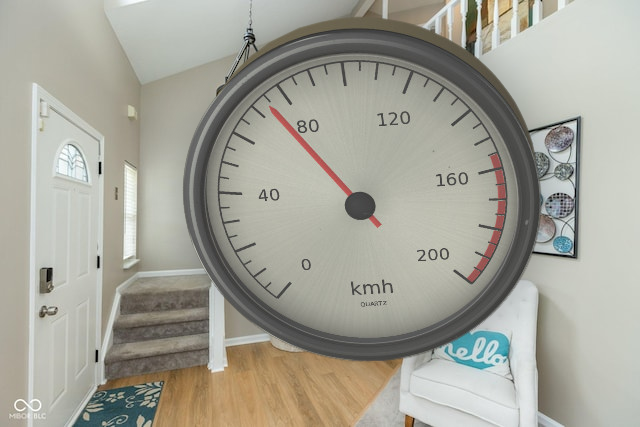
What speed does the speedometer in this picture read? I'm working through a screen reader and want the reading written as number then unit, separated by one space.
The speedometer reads 75 km/h
